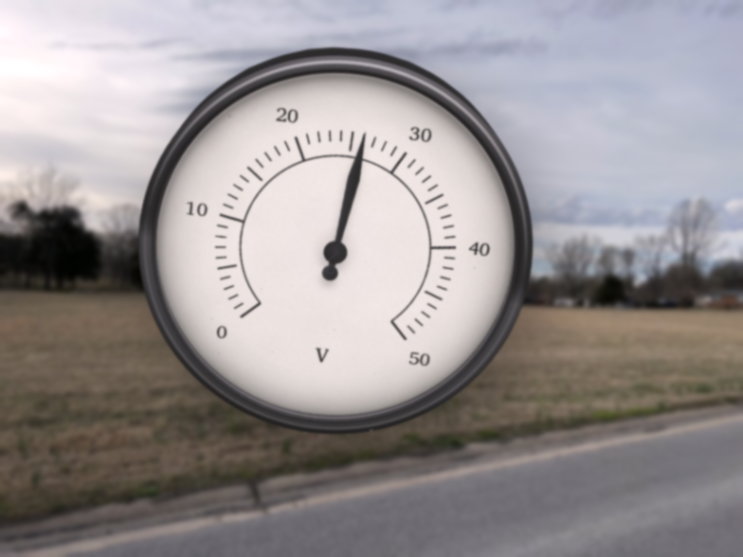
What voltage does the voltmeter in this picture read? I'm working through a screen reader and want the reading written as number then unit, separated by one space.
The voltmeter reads 26 V
